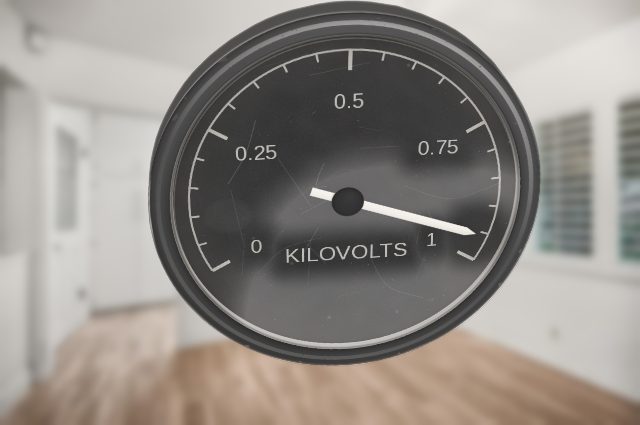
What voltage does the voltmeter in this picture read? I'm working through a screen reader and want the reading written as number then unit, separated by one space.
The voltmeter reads 0.95 kV
